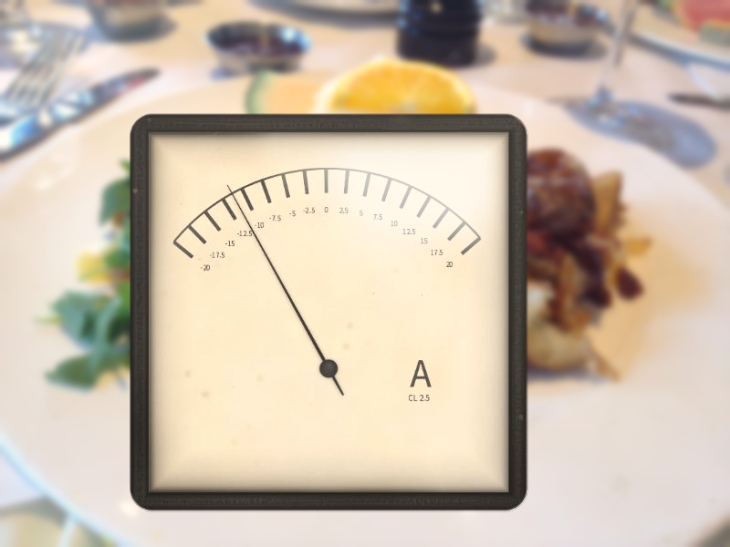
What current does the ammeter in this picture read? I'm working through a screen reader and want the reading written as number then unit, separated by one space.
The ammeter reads -11.25 A
